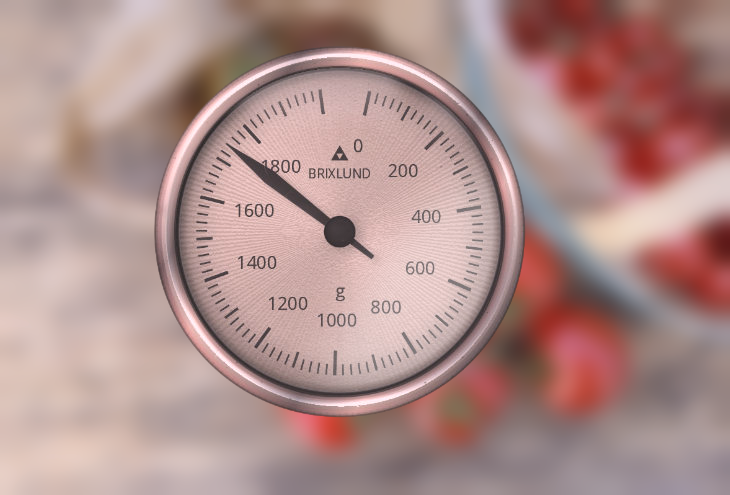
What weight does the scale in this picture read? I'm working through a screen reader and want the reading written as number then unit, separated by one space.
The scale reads 1740 g
